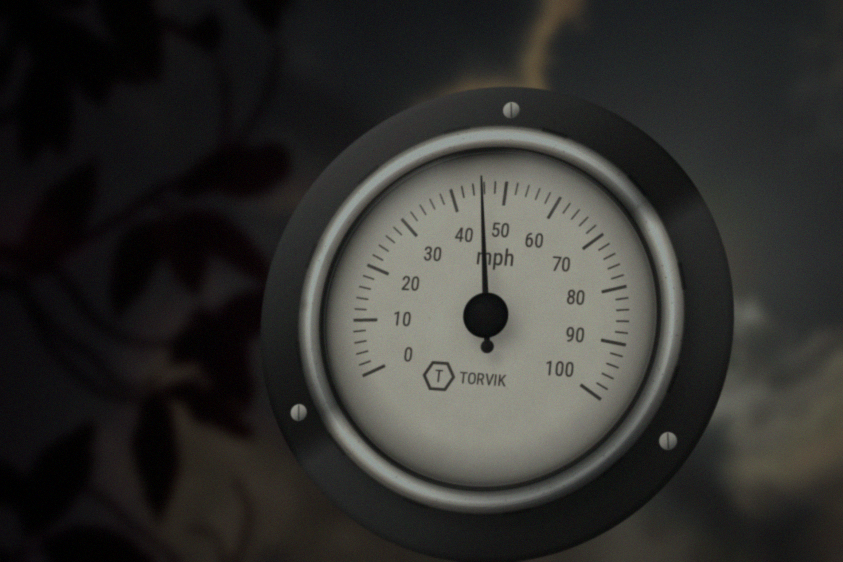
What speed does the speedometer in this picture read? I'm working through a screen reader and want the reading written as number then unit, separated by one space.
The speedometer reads 46 mph
